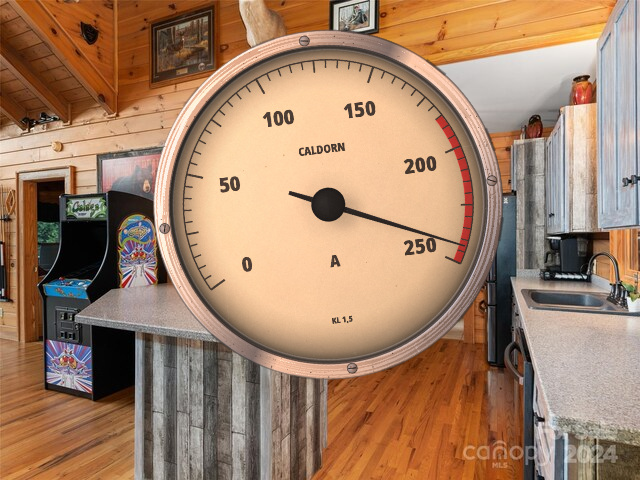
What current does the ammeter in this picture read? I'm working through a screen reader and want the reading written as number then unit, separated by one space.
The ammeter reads 242.5 A
